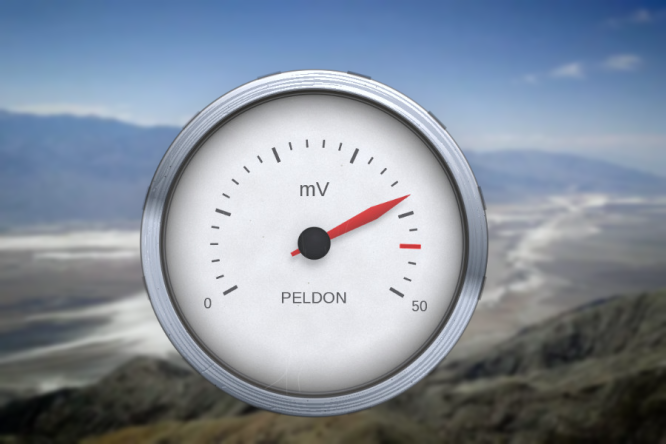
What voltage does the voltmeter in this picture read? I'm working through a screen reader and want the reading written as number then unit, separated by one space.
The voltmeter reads 38 mV
